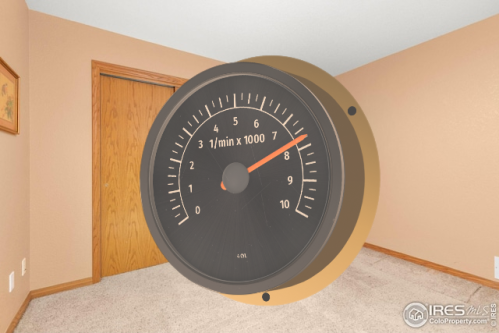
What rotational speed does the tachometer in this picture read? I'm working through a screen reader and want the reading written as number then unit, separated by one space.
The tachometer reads 7750 rpm
